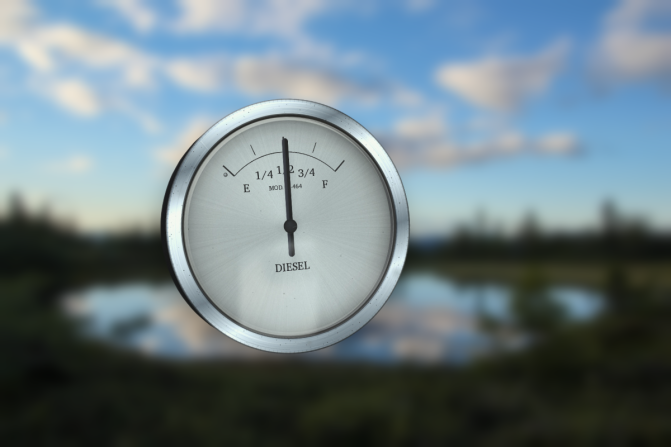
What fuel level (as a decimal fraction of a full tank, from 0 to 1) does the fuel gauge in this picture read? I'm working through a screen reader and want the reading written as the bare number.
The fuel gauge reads 0.5
